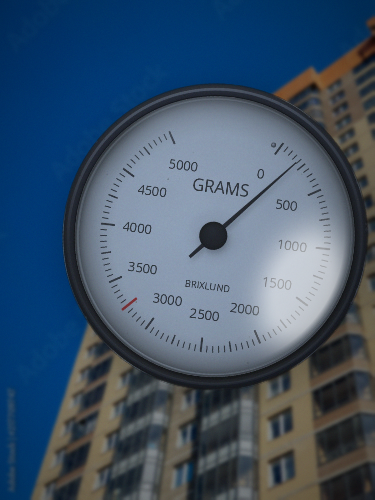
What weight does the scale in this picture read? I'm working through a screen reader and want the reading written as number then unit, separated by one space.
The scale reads 200 g
